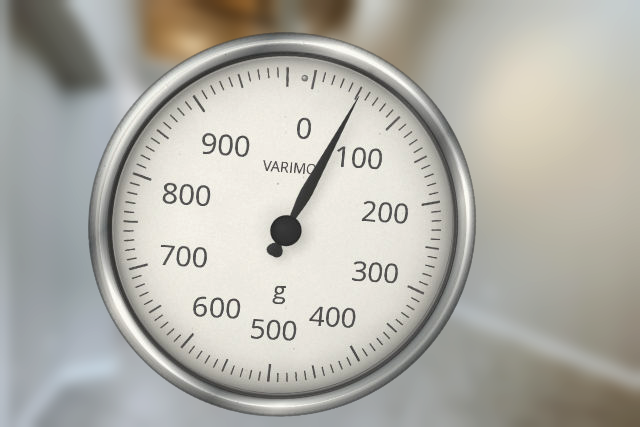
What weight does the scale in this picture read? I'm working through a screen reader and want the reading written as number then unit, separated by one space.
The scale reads 50 g
